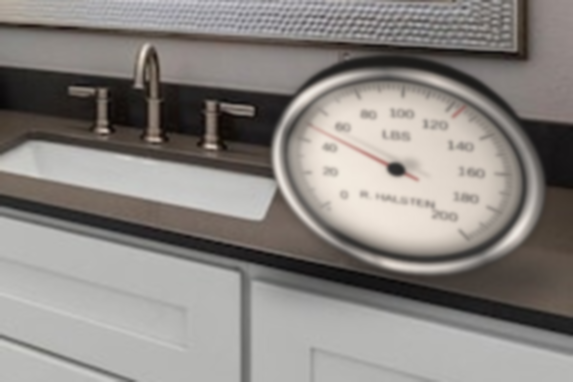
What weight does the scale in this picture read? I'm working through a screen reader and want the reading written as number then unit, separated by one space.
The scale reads 50 lb
